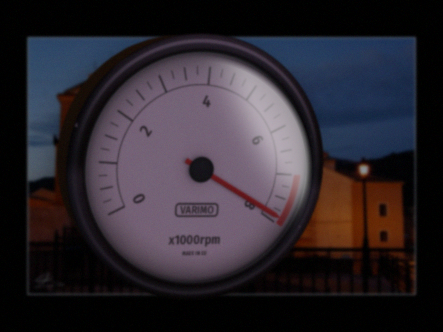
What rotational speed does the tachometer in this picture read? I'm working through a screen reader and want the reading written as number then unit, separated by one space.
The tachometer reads 7875 rpm
